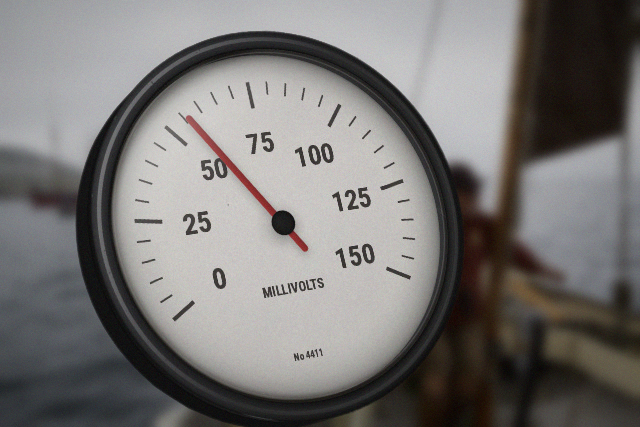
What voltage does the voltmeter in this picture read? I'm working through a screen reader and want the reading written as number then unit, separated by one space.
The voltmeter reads 55 mV
